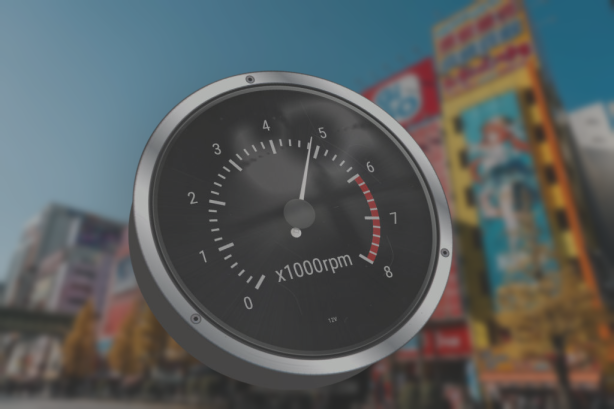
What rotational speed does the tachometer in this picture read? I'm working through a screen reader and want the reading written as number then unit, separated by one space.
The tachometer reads 4800 rpm
